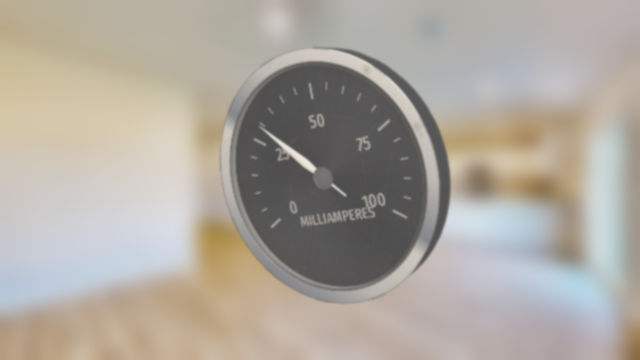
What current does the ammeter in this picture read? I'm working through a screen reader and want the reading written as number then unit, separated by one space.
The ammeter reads 30 mA
